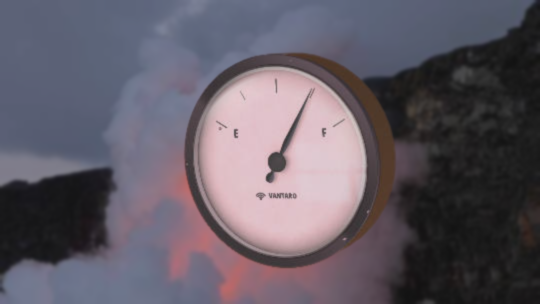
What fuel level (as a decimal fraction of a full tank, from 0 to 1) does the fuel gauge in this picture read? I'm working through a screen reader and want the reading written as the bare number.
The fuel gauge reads 0.75
